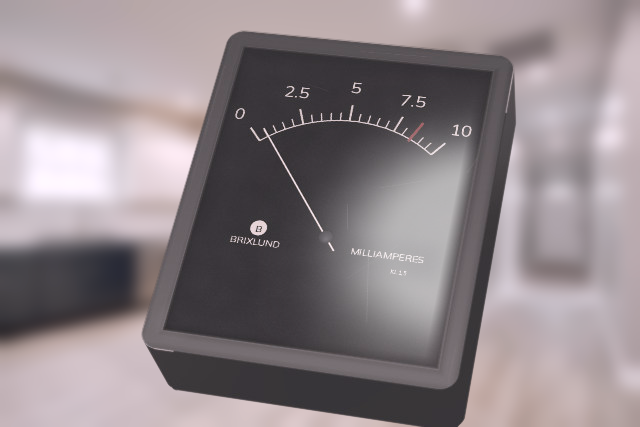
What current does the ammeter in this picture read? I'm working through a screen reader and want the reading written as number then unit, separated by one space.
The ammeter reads 0.5 mA
